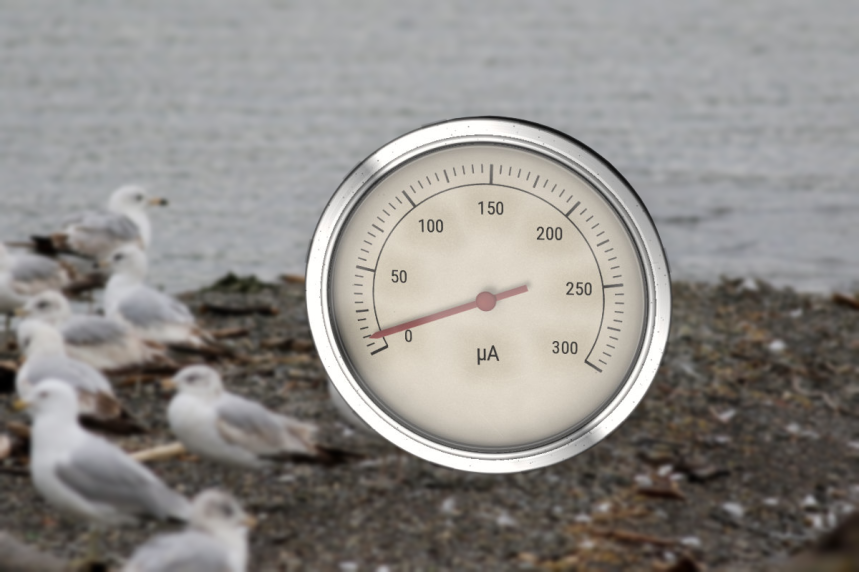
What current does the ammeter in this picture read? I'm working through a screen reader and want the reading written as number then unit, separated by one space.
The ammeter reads 10 µA
